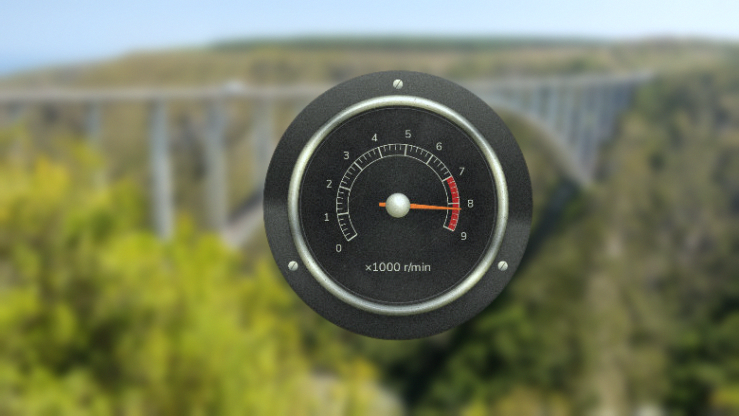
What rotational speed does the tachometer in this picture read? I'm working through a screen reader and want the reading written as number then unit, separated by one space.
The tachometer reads 8200 rpm
